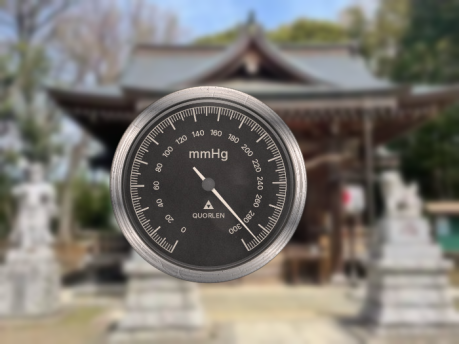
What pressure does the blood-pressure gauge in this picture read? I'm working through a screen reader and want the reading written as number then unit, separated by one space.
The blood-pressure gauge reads 290 mmHg
